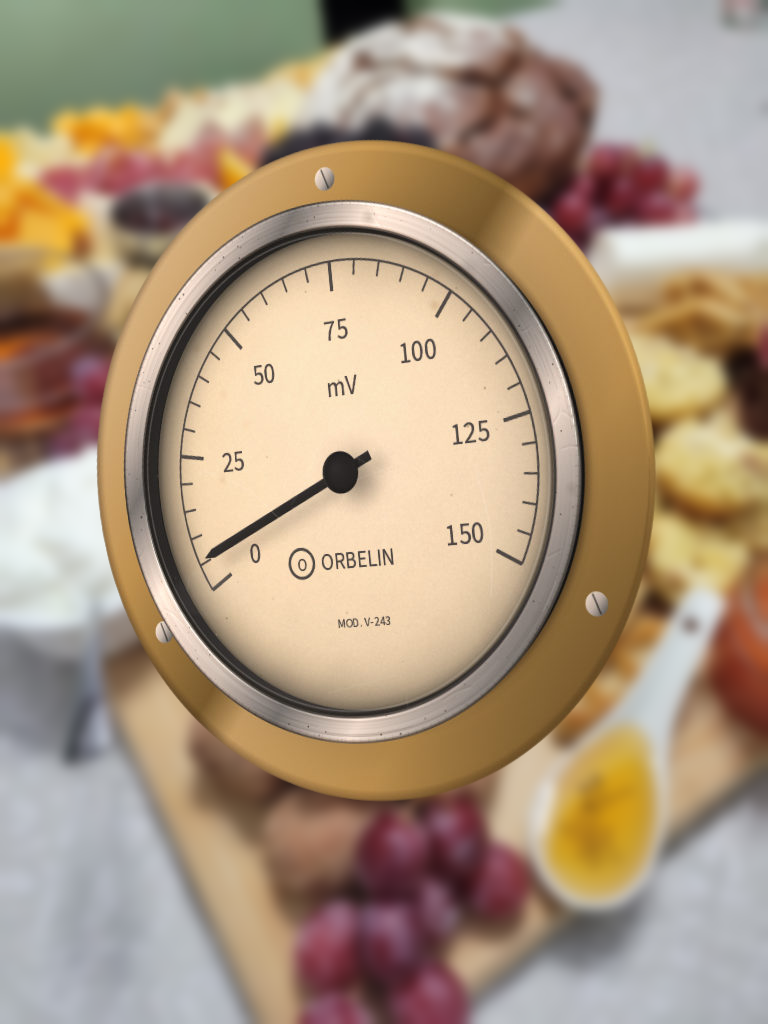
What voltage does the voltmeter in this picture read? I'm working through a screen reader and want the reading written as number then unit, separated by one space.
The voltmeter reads 5 mV
